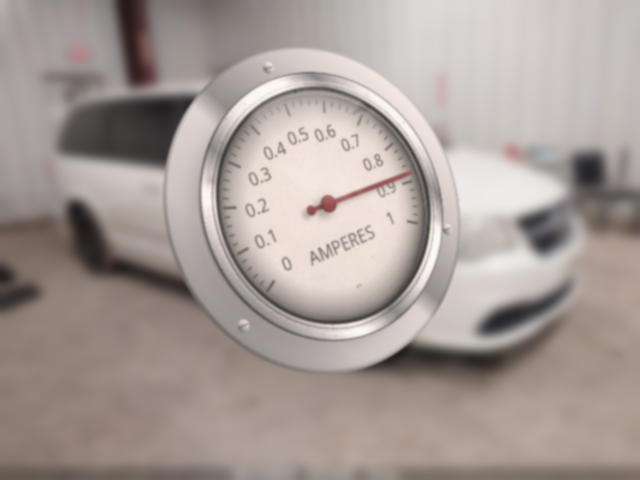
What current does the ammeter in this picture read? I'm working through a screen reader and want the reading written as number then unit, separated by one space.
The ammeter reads 0.88 A
